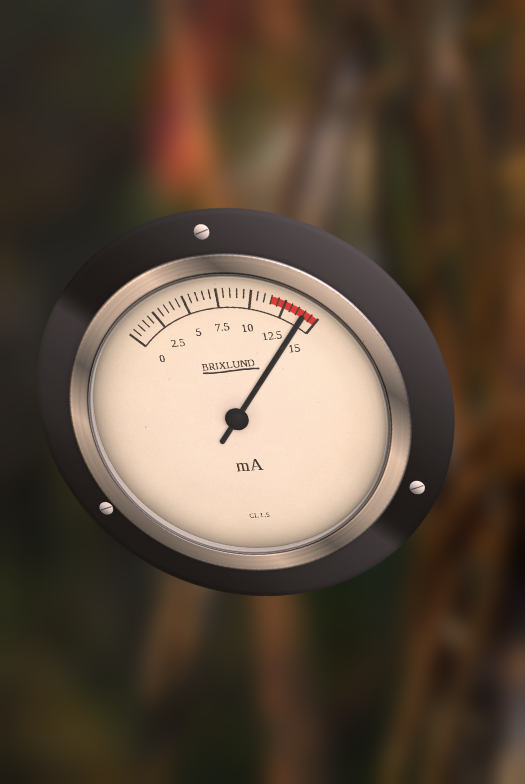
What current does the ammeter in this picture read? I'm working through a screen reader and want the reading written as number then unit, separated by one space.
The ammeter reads 14 mA
